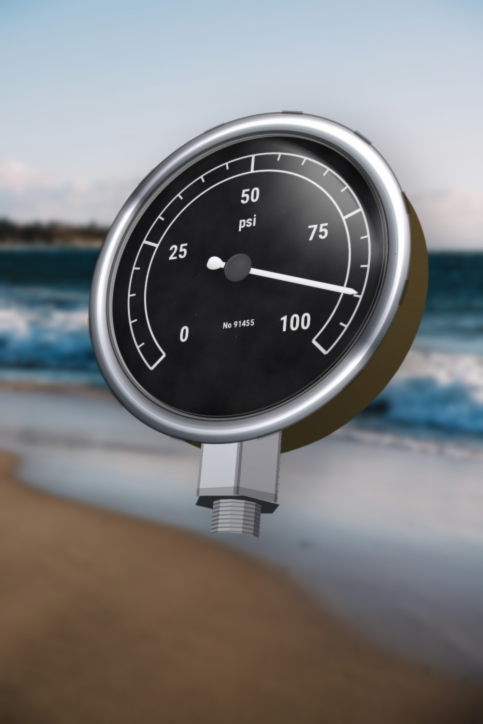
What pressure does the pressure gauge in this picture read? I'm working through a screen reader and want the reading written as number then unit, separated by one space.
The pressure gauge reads 90 psi
